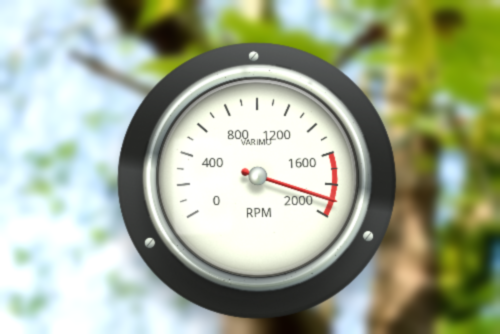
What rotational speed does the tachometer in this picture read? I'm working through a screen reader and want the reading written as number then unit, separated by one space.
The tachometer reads 1900 rpm
